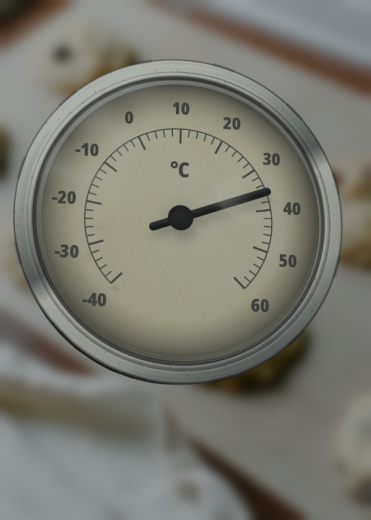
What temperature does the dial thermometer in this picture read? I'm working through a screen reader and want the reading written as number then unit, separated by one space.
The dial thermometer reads 36 °C
